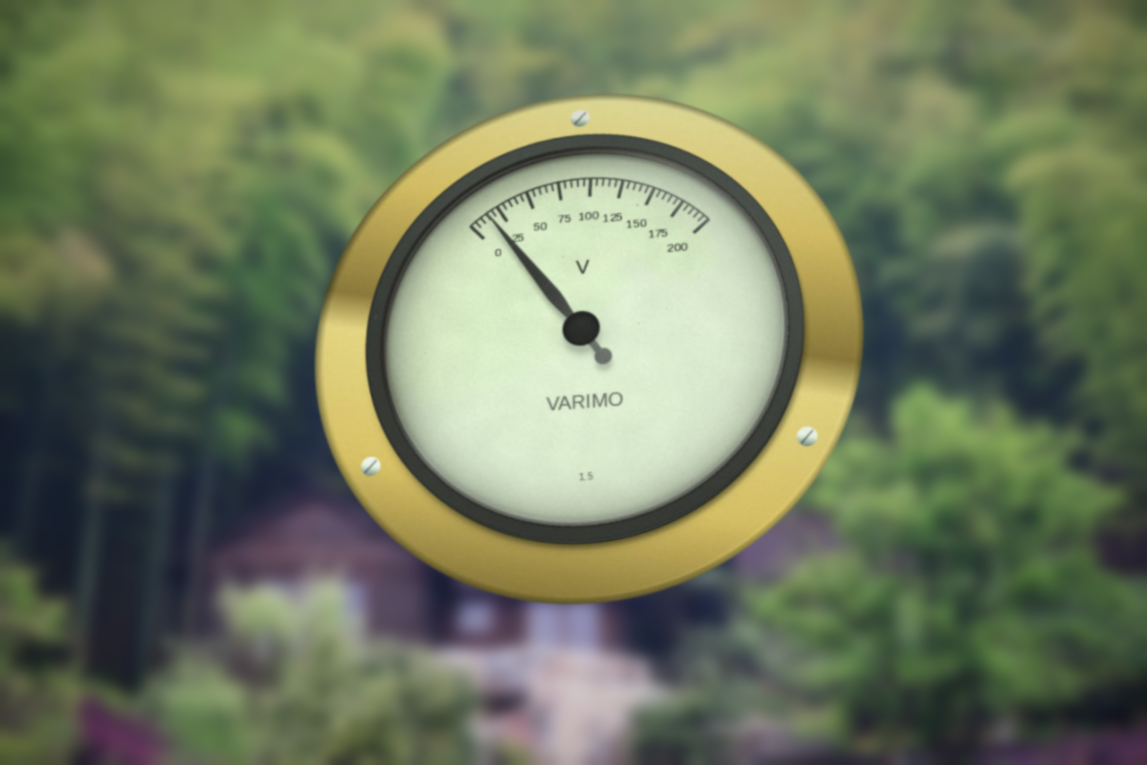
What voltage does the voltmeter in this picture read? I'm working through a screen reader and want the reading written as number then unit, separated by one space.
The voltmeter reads 15 V
